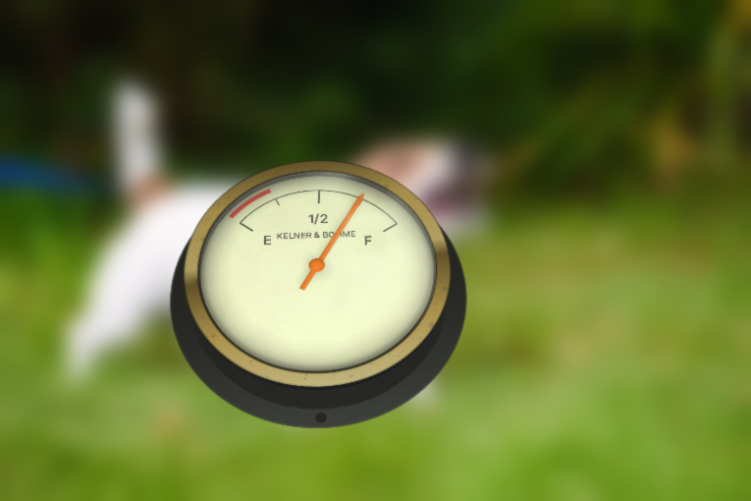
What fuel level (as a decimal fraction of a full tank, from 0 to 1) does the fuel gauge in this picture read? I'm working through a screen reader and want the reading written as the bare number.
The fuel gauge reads 0.75
